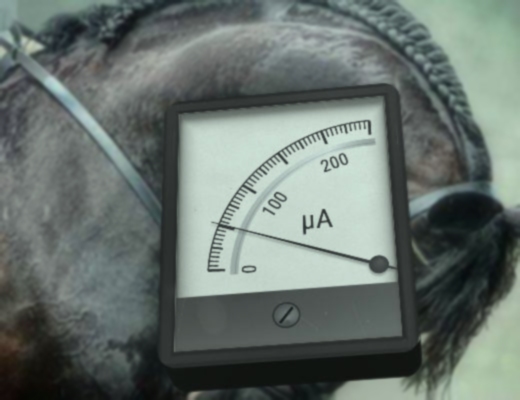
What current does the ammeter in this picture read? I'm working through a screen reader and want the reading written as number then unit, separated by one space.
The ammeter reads 50 µA
